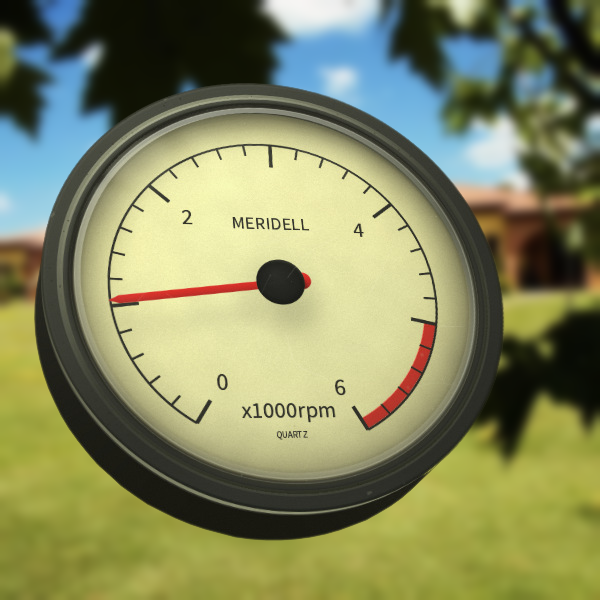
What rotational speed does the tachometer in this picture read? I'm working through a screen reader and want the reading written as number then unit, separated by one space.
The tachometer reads 1000 rpm
